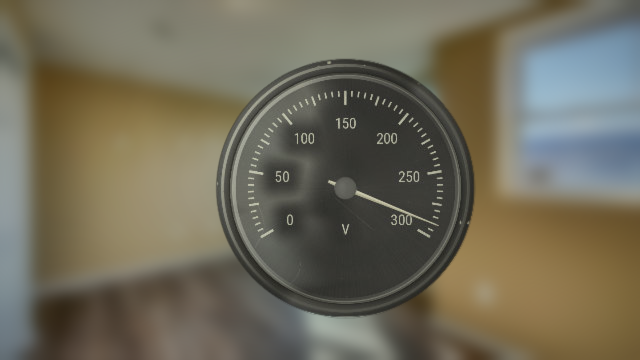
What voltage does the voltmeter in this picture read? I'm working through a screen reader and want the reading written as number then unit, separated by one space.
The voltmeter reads 290 V
